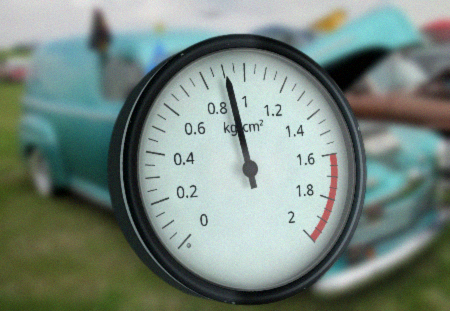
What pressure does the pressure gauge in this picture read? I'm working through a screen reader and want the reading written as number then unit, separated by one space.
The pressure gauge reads 0.9 kg/cm²
